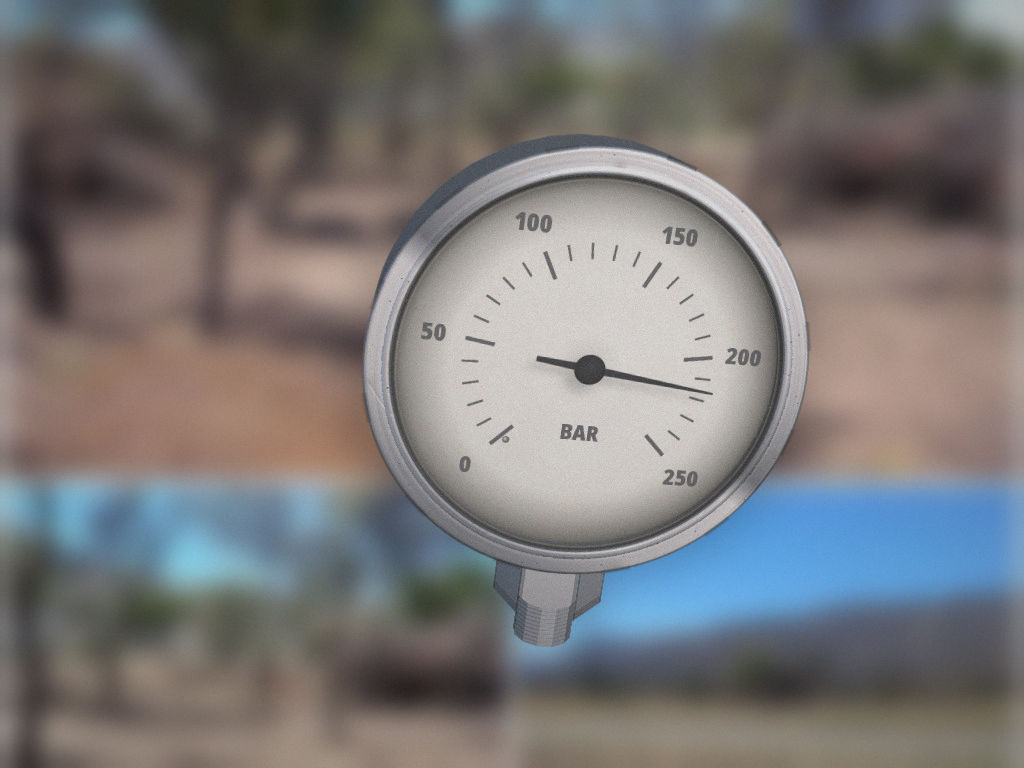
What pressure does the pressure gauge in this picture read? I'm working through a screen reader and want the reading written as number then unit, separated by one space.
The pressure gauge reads 215 bar
